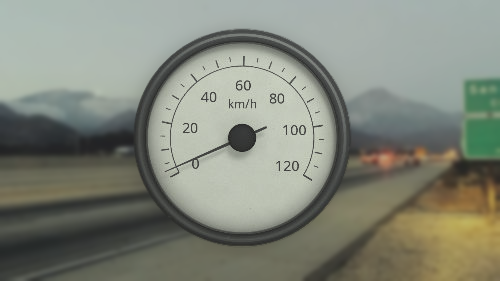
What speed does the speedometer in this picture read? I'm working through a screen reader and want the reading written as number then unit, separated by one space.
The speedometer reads 2.5 km/h
